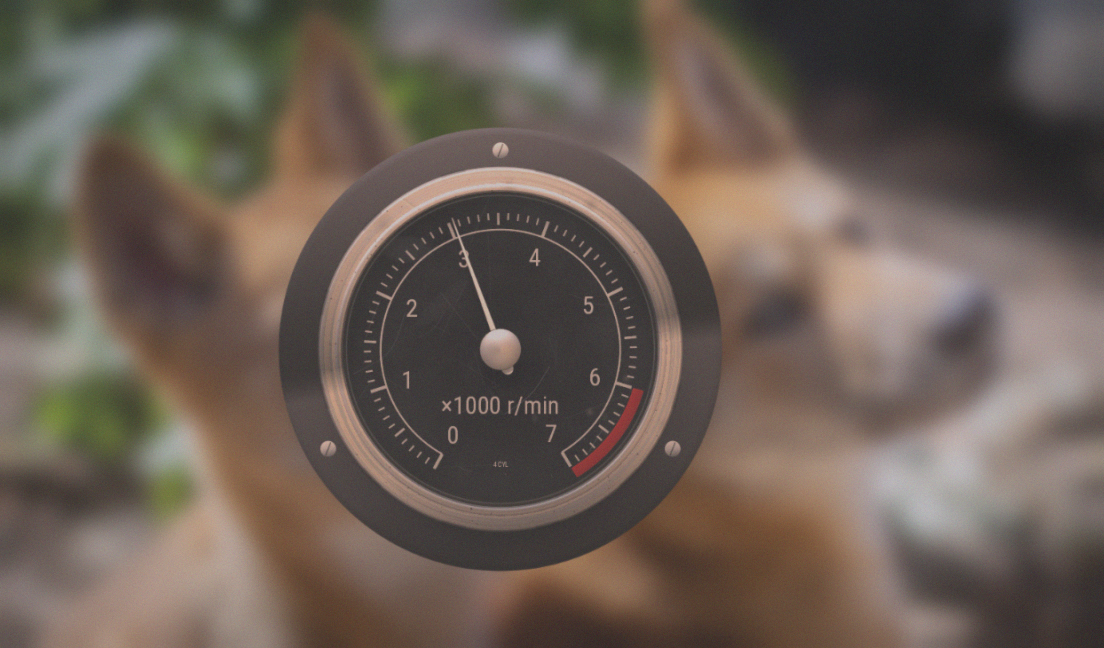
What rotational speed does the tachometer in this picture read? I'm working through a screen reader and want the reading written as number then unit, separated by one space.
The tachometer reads 3050 rpm
